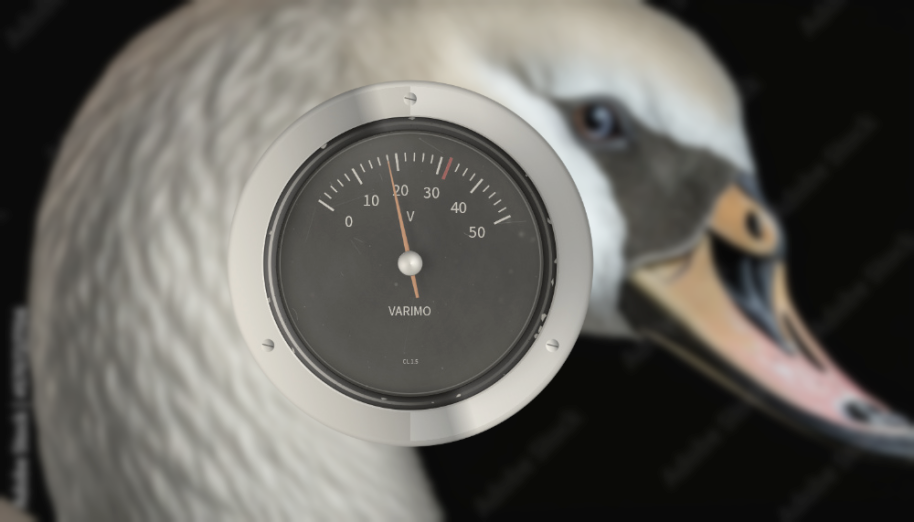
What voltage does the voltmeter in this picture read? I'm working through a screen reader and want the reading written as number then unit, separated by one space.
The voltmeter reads 18 V
